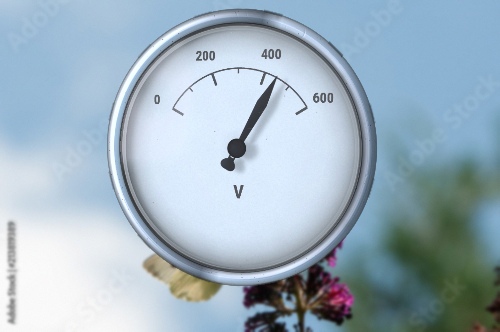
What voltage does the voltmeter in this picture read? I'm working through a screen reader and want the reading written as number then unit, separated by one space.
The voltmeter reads 450 V
